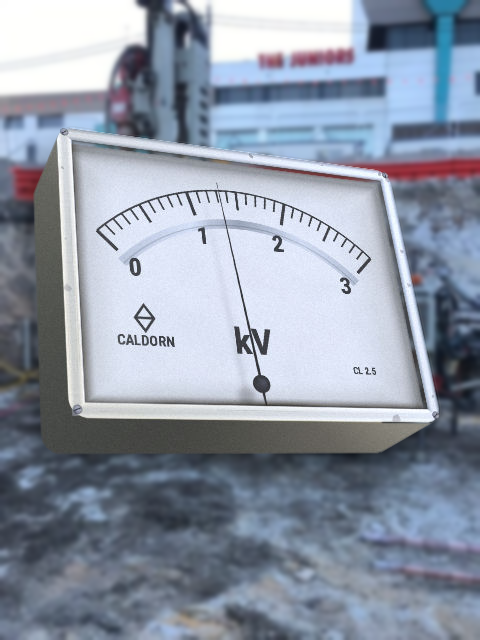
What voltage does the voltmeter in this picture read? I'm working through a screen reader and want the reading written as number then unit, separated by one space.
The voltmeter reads 1.3 kV
